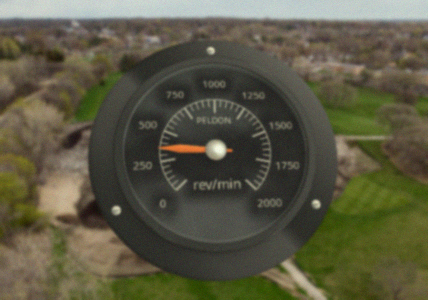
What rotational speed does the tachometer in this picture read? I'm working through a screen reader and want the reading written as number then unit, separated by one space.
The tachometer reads 350 rpm
